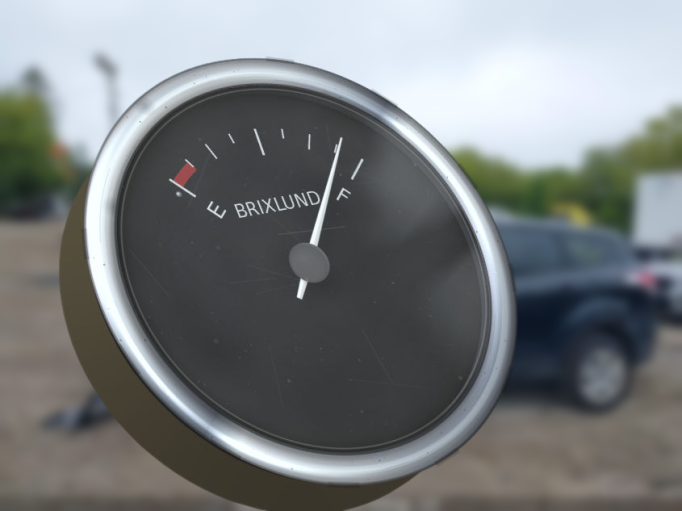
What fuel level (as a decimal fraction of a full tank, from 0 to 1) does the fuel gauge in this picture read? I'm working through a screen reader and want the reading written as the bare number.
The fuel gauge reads 0.875
